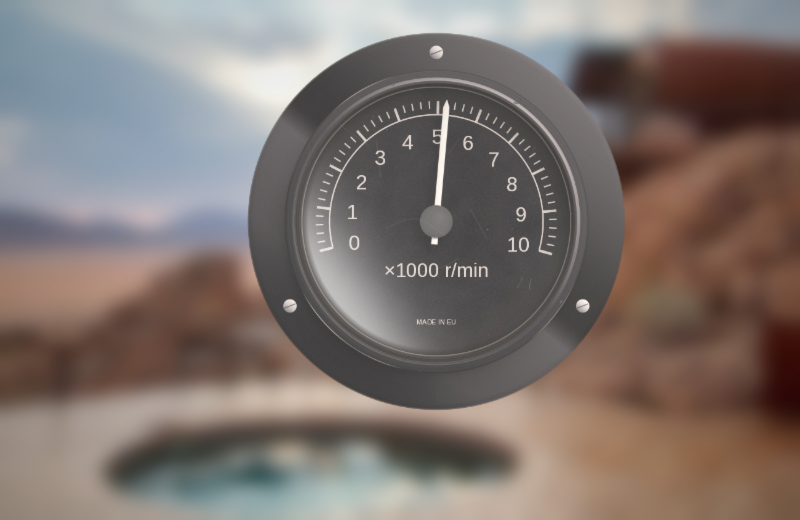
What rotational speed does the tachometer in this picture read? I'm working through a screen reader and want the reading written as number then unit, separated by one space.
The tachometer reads 5200 rpm
